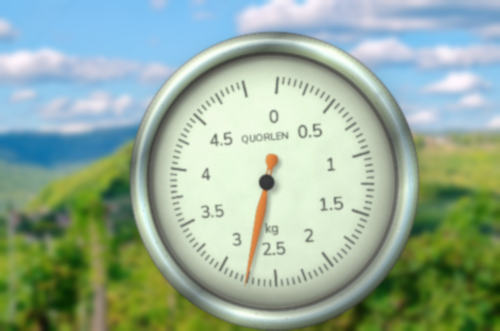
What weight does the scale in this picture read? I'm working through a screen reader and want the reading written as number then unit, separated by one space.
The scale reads 2.75 kg
